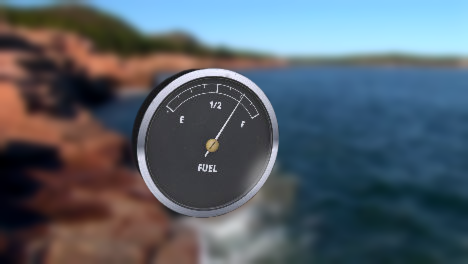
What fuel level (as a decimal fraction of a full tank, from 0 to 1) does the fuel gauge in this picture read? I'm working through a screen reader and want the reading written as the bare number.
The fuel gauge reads 0.75
